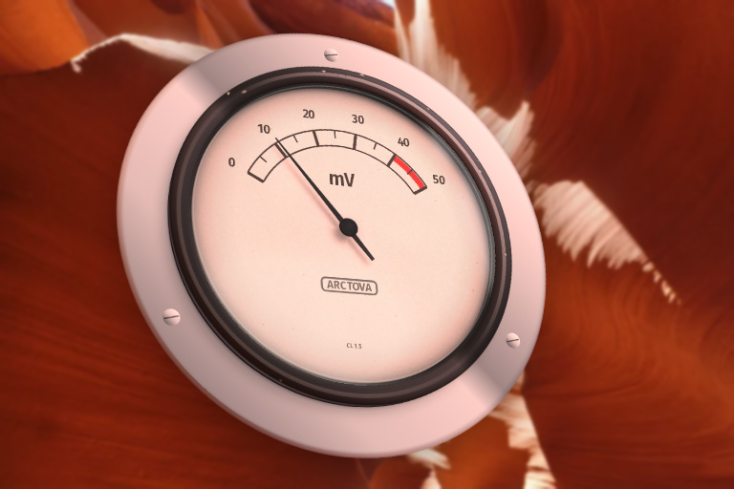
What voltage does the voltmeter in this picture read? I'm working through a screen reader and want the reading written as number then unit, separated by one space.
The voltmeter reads 10 mV
